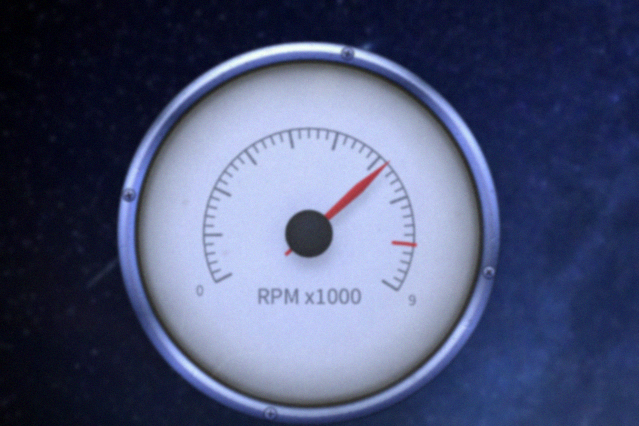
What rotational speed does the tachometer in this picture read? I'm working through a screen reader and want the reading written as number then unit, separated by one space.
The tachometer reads 6200 rpm
